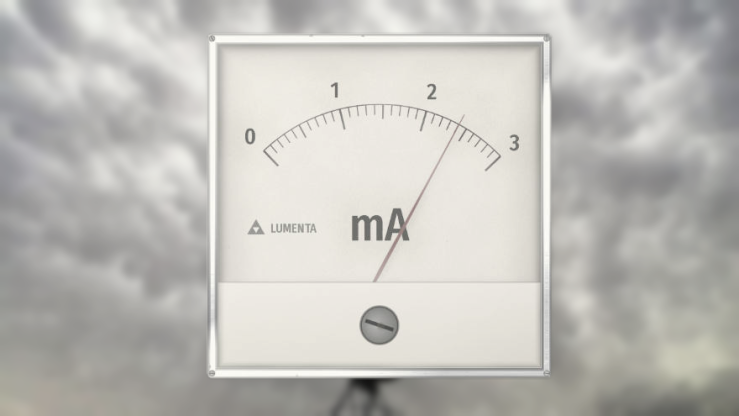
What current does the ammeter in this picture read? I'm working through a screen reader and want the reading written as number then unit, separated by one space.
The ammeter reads 2.4 mA
